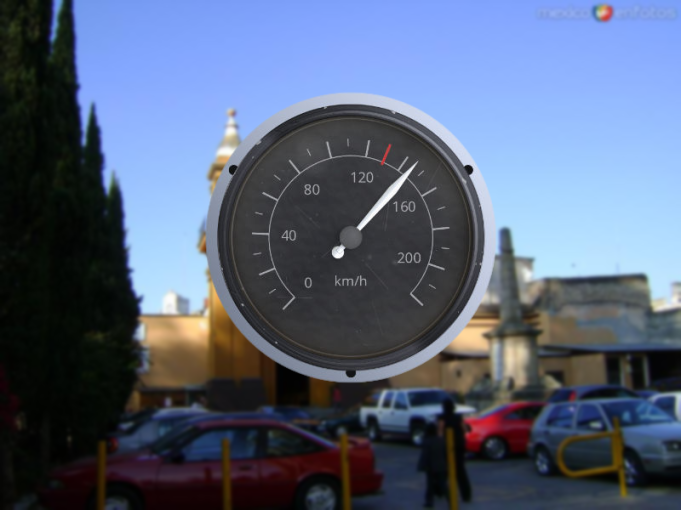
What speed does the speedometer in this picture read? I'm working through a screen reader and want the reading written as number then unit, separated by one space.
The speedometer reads 145 km/h
